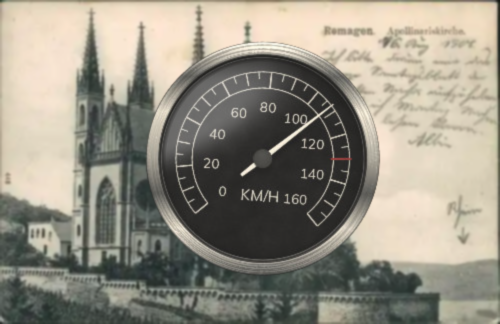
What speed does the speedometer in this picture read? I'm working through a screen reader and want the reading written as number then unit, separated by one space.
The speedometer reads 107.5 km/h
